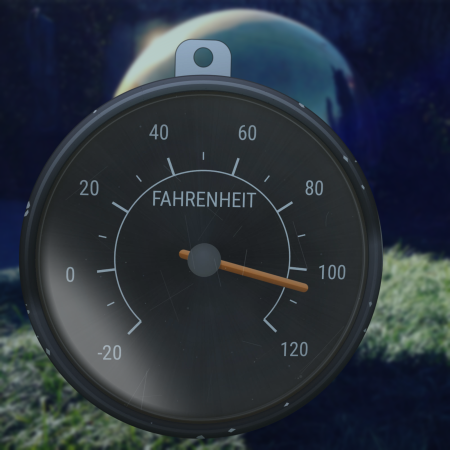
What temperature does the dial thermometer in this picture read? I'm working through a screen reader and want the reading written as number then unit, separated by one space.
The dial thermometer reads 105 °F
